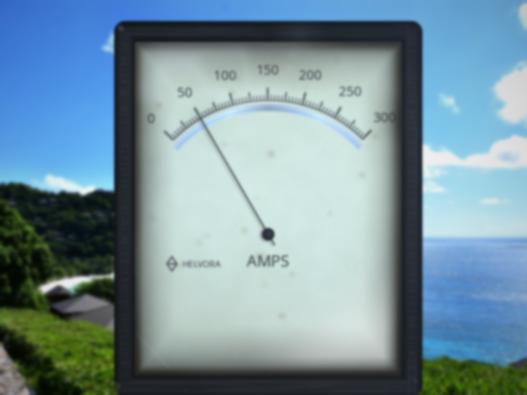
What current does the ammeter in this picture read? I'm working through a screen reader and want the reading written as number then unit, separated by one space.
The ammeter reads 50 A
